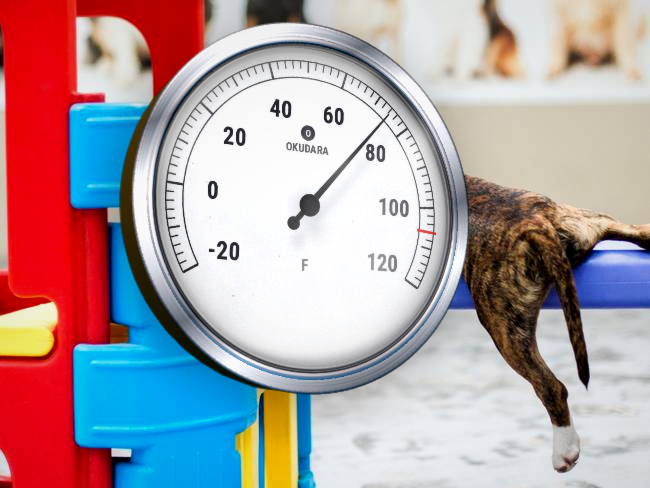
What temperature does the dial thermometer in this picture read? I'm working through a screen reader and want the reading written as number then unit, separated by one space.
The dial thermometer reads 74 °F
